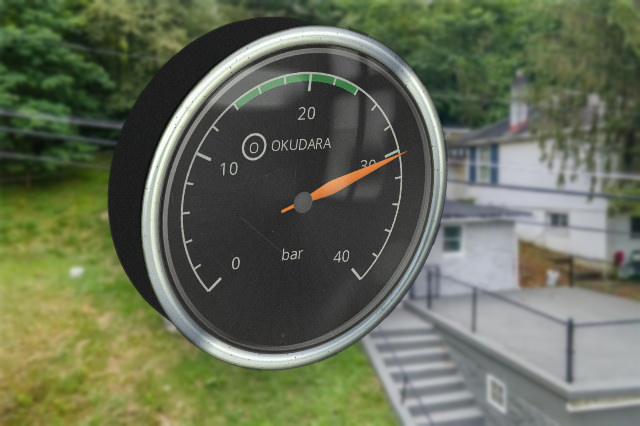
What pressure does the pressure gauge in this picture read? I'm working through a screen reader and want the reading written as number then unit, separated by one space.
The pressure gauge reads 30 bar
